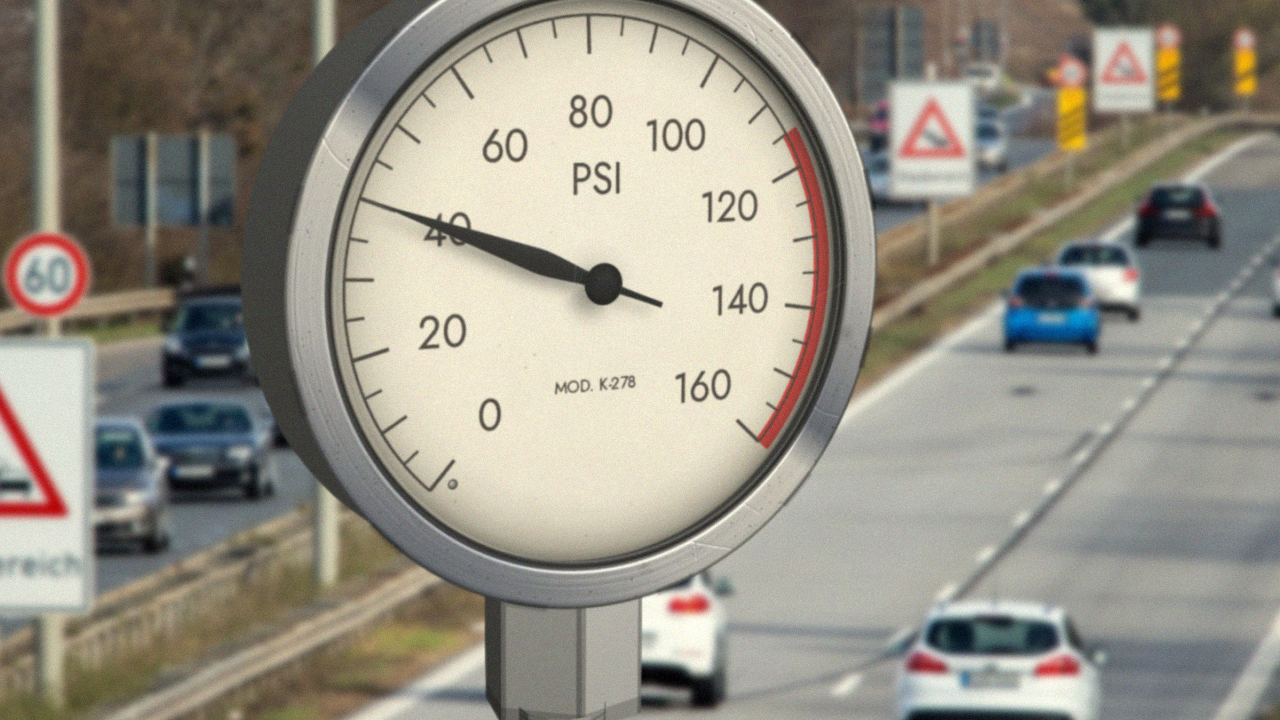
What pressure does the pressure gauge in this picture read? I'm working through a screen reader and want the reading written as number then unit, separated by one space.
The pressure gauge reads 40 psi
